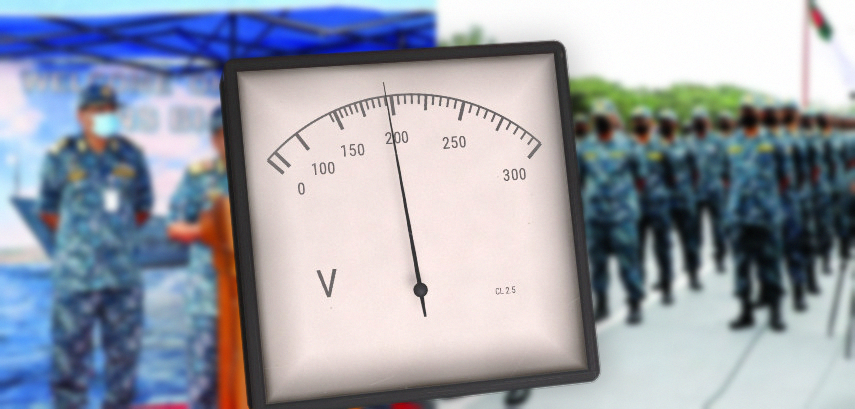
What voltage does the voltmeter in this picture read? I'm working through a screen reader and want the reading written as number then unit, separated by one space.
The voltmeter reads 195 V
